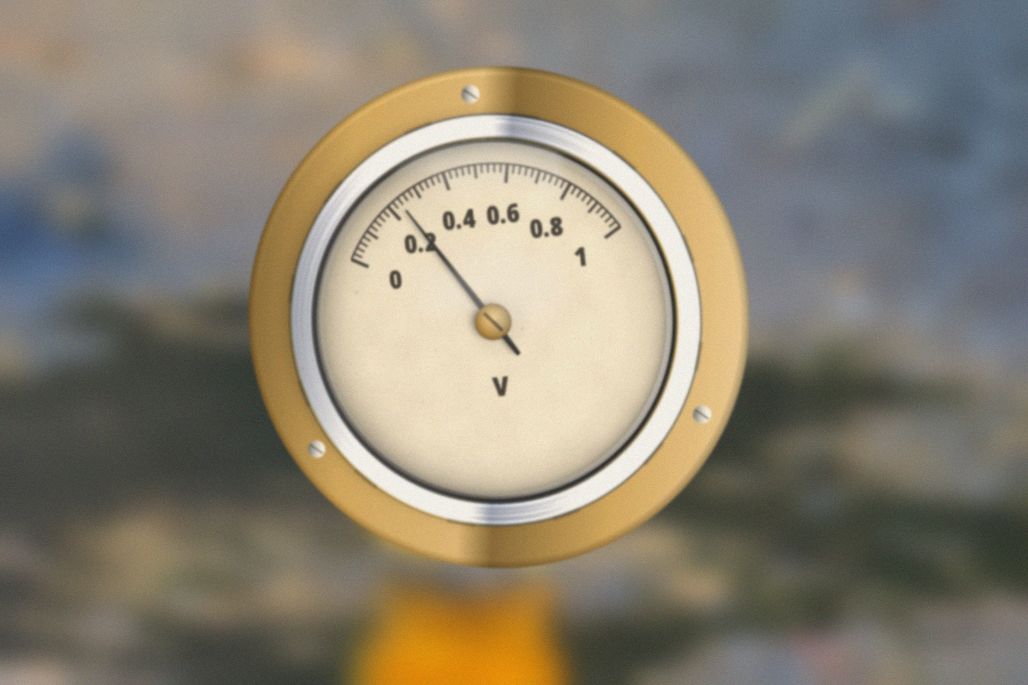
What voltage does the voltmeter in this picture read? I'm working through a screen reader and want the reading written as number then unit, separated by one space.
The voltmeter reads 0.24 V
